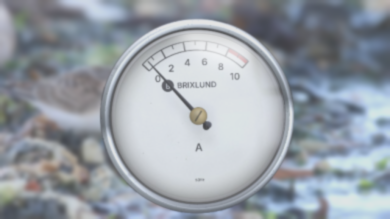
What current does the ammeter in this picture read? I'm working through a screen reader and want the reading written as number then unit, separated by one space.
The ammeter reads 0.5 A
